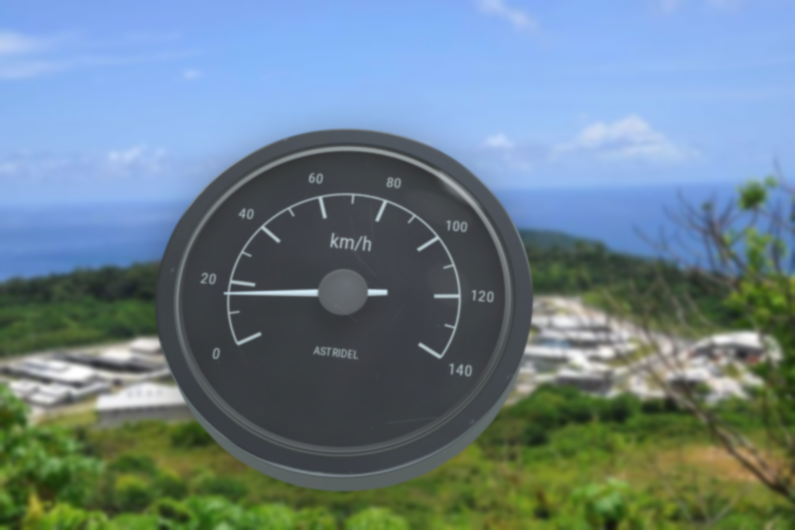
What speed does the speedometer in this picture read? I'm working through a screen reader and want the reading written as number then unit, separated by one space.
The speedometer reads 15 km/h
